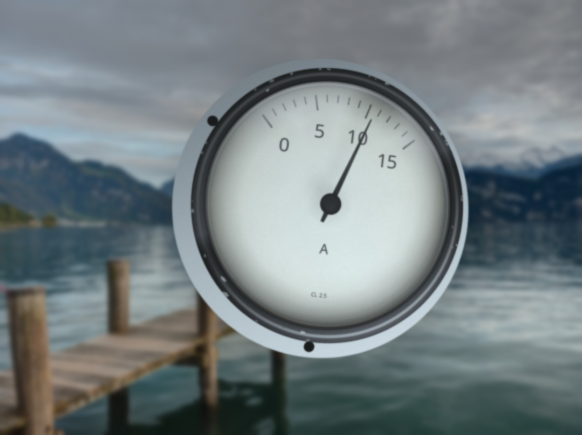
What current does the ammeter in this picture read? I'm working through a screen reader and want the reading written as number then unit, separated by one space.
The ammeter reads 10.5 A
